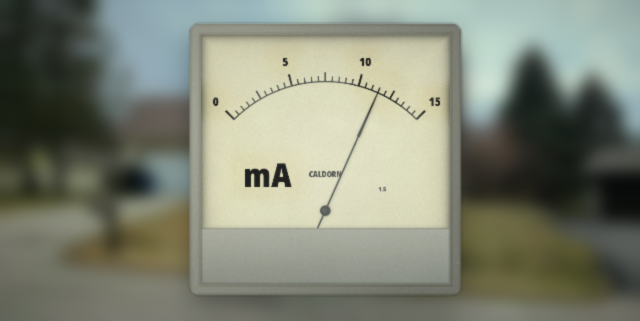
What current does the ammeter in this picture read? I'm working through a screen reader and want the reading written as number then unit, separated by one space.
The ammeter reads 11.5 mA
